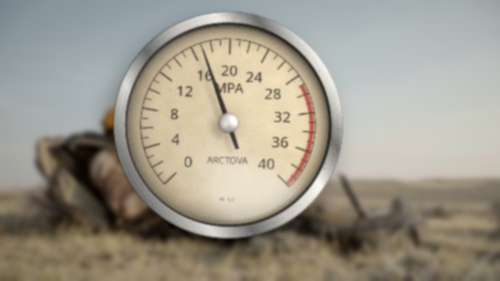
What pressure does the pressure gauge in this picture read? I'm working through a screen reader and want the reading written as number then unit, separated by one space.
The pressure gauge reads 17 MPa
